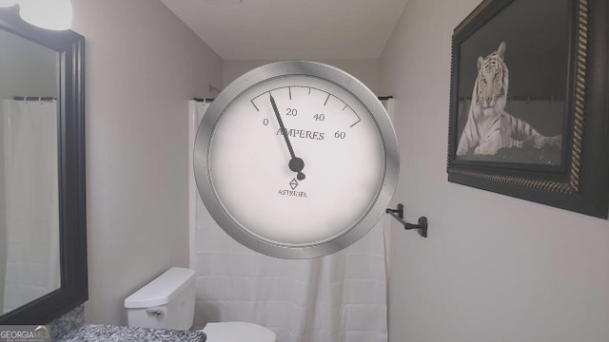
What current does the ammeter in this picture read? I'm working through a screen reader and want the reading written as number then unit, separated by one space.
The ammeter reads 10 A
